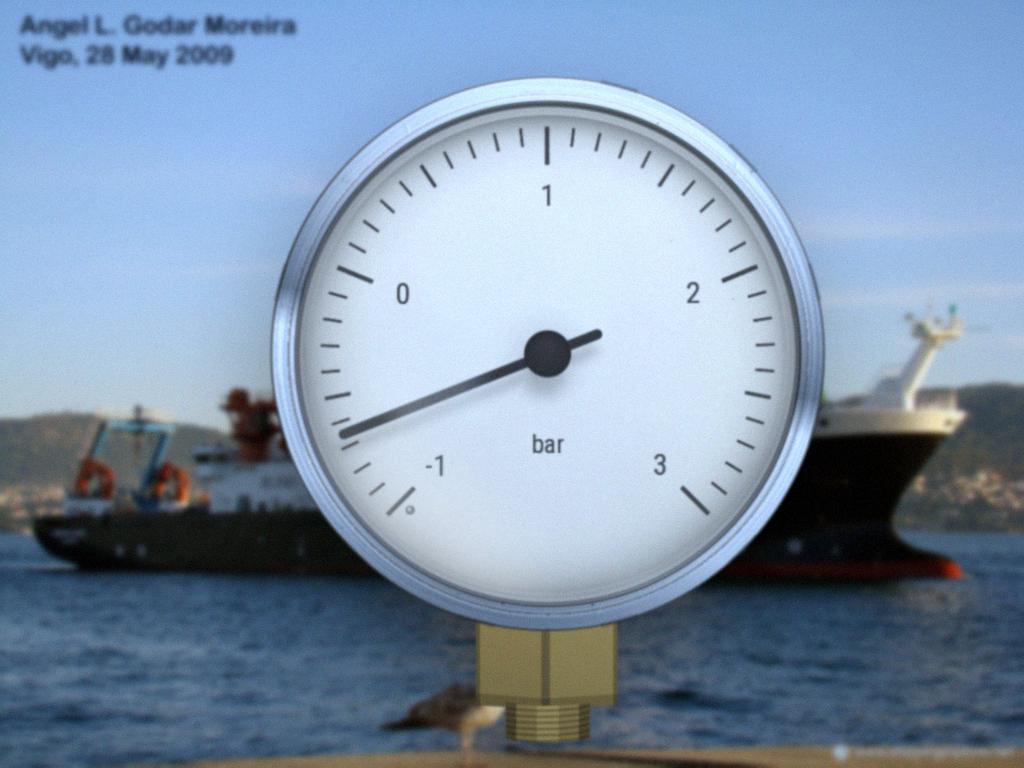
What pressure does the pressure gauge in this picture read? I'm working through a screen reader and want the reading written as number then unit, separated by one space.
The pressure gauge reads -0.65 bar
